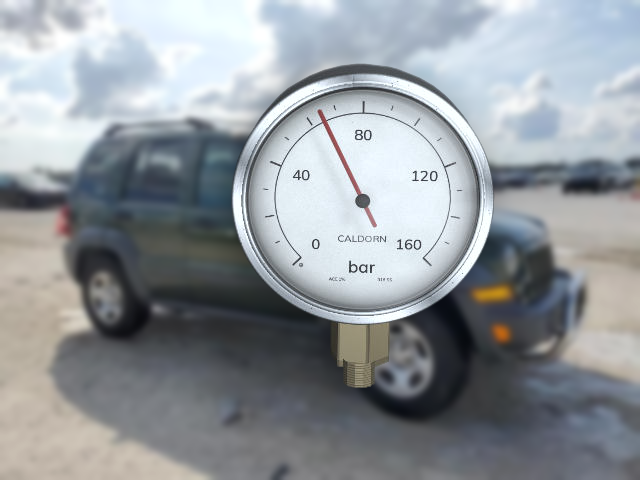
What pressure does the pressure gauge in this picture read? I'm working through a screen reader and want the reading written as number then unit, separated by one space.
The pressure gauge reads 65 bar
